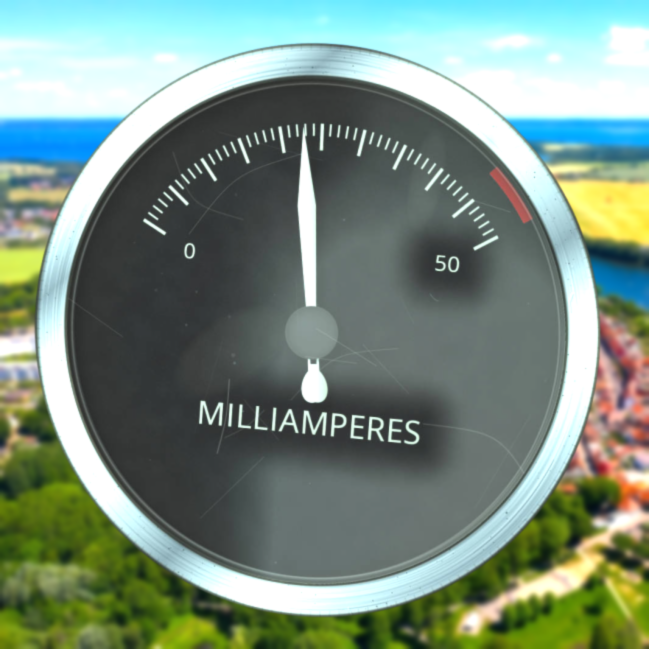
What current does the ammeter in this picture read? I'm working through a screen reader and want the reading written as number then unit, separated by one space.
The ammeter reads 23 mA
